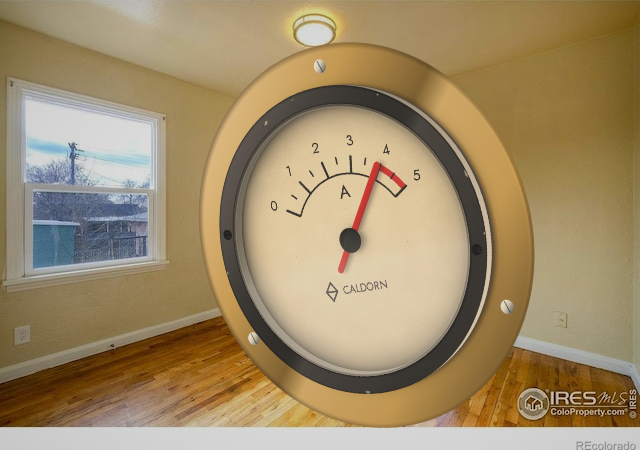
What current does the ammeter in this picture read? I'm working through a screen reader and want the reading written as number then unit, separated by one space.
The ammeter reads 4 A
